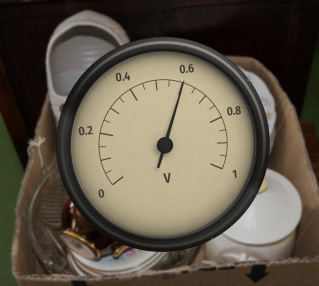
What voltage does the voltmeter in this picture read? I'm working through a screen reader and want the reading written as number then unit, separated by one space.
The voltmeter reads 0.6 V
